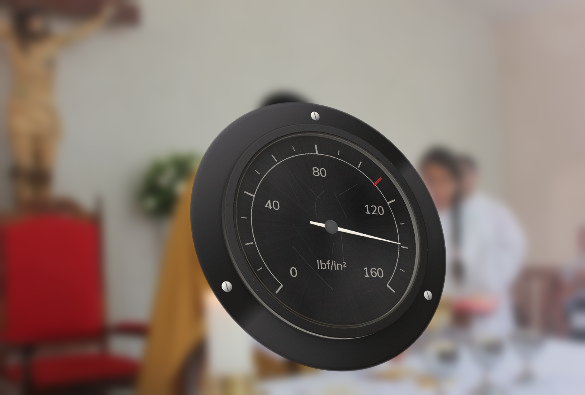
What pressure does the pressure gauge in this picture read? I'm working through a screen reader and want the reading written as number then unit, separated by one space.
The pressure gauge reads 140 psi
